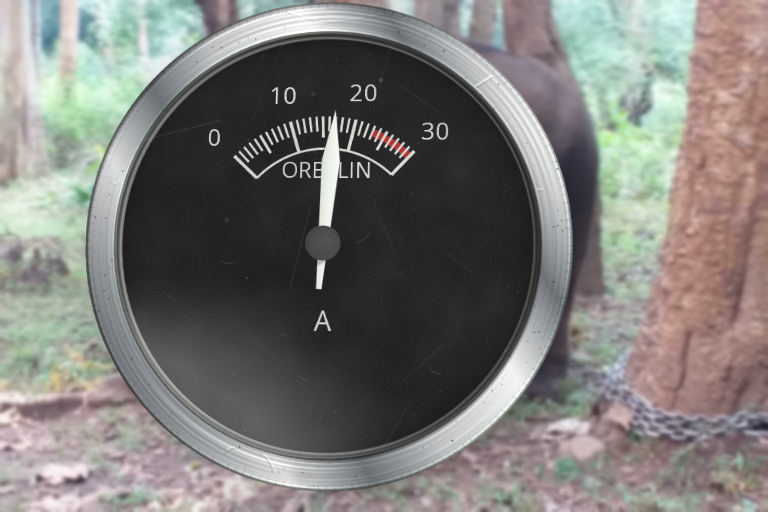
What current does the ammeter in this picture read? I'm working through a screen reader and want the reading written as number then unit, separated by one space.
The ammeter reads 17 A
